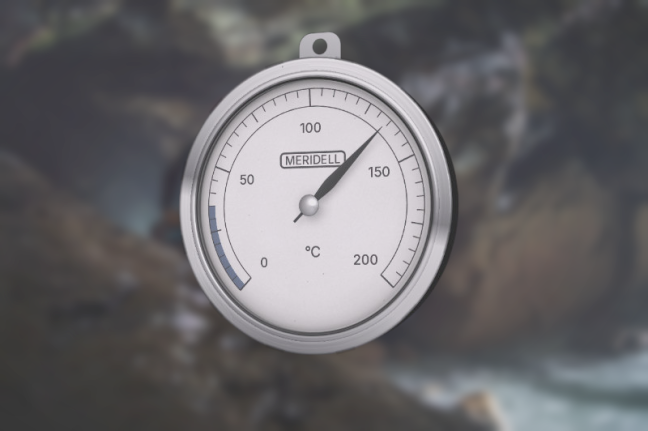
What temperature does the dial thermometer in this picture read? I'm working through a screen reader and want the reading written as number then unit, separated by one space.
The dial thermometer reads 135 °C
